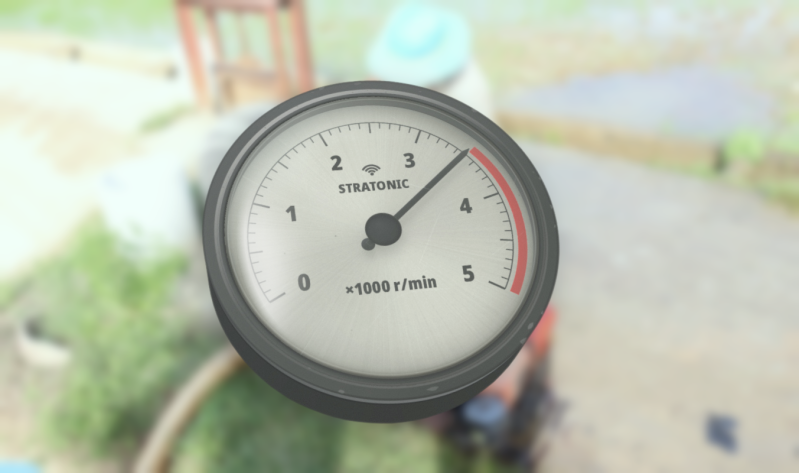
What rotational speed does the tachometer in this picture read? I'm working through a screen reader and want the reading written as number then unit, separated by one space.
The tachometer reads 3500 rpm
